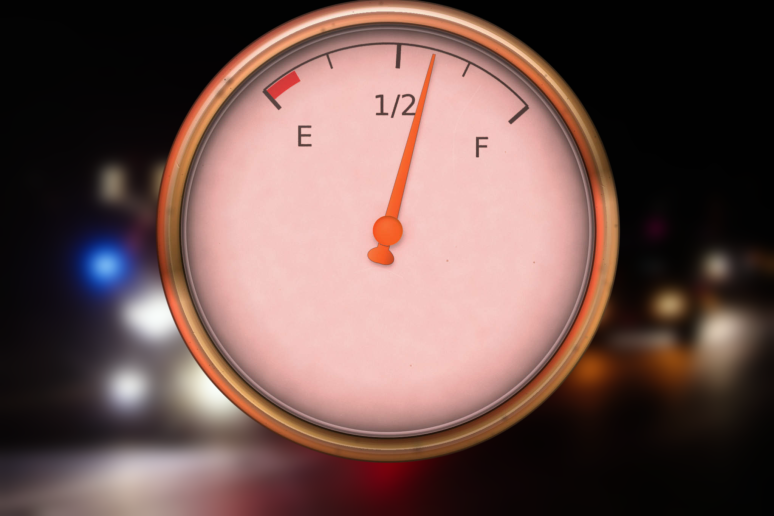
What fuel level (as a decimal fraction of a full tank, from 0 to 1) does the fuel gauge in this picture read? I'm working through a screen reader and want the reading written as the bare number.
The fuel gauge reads 0.625
